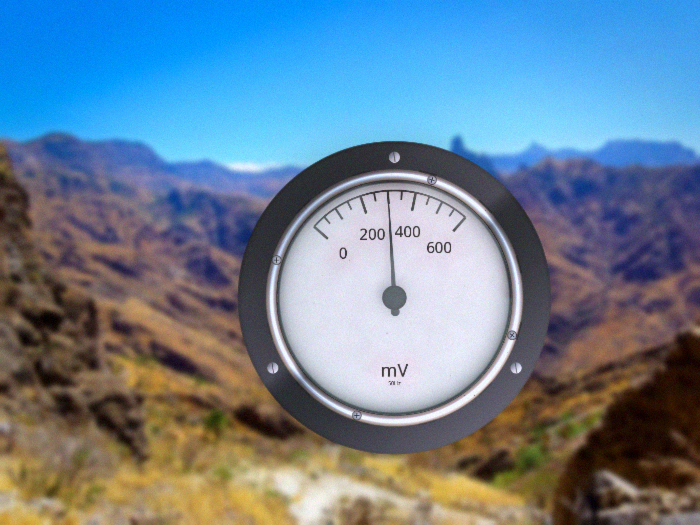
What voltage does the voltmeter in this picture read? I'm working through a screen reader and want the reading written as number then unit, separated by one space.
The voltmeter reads 300 mV
